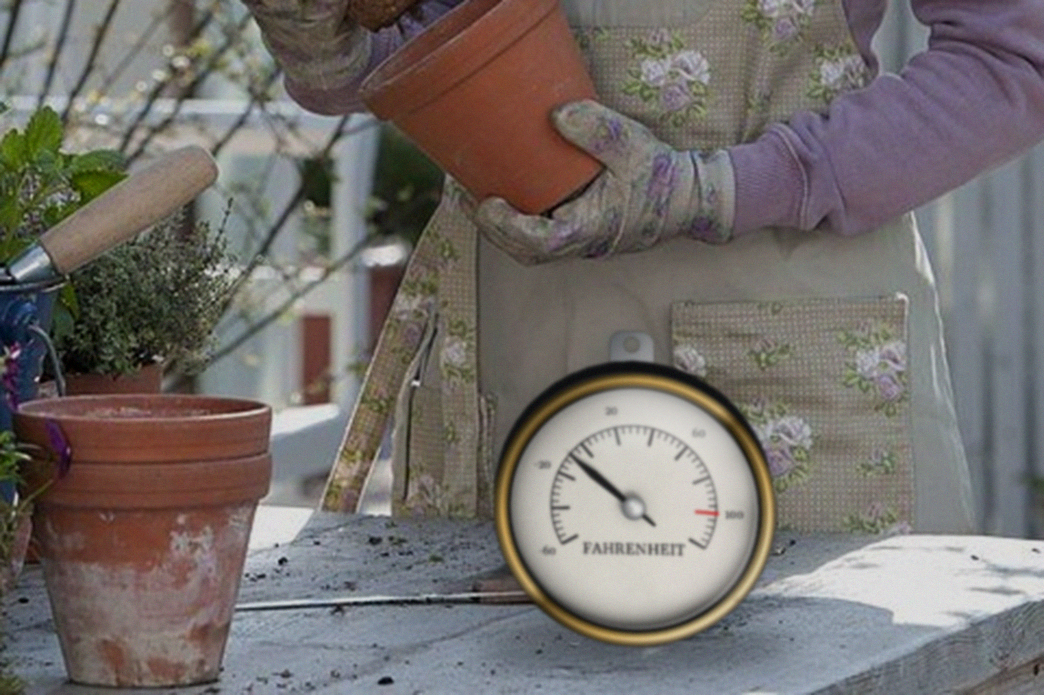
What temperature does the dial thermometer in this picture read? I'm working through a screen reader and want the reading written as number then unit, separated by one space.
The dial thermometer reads -8 °F
